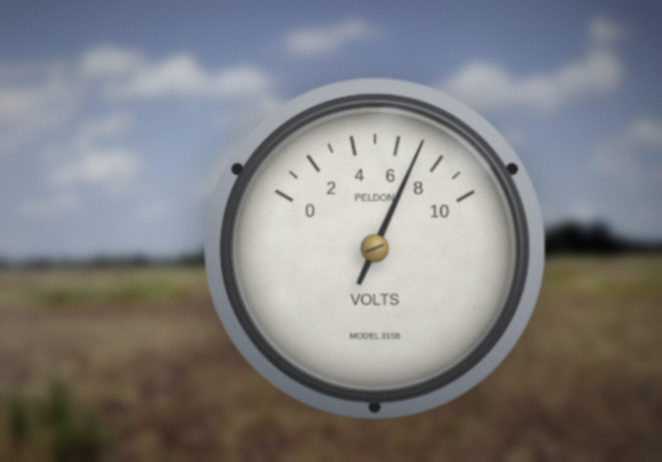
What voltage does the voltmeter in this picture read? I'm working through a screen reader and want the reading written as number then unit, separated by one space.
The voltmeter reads 7 V
